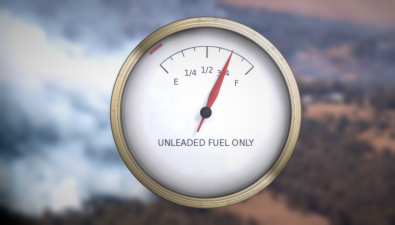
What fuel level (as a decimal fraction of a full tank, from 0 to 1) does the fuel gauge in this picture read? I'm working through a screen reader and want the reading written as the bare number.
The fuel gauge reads 0.75
